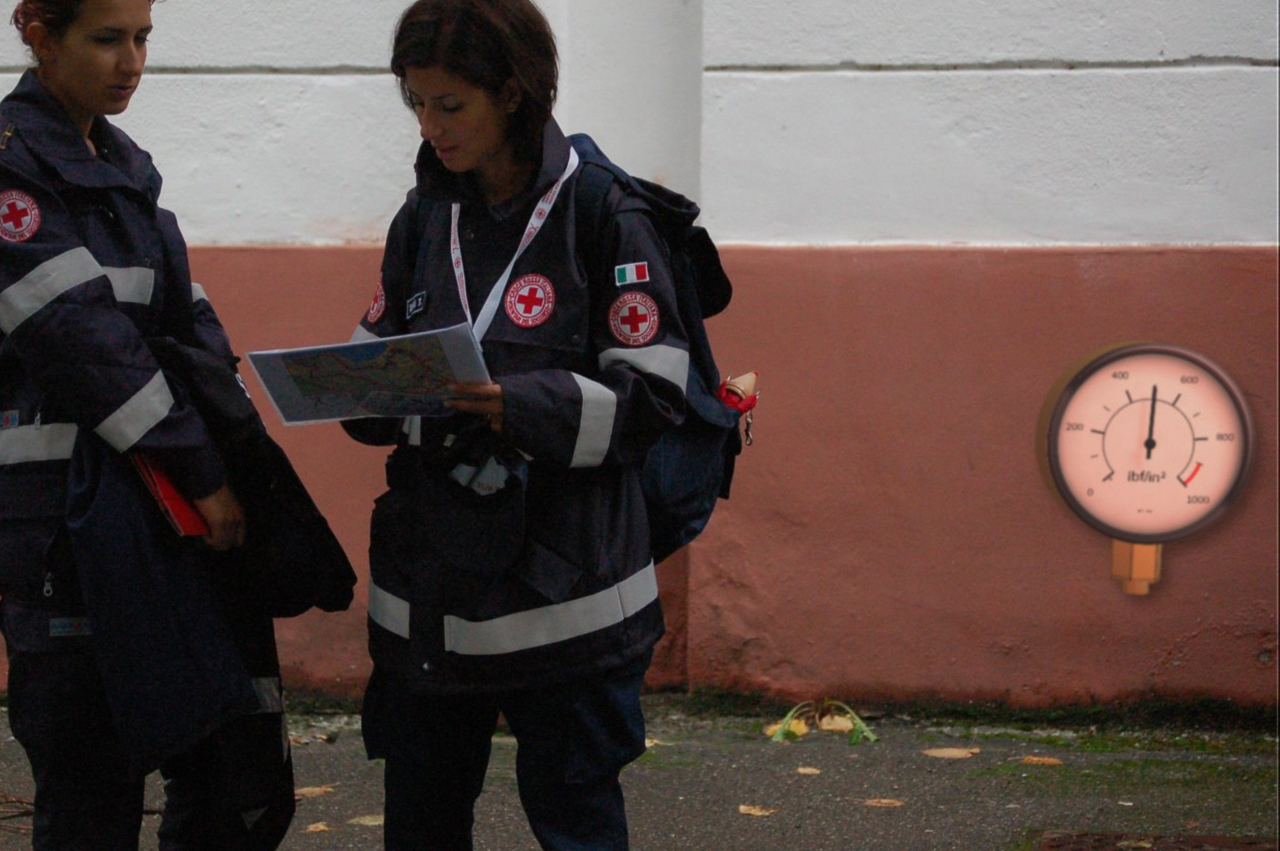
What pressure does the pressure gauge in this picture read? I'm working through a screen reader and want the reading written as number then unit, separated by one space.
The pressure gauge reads 500 psi
